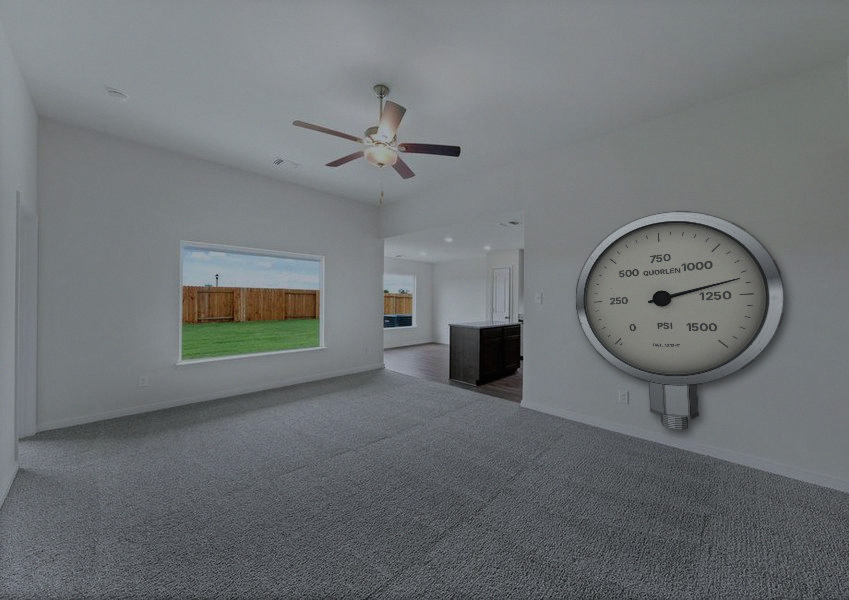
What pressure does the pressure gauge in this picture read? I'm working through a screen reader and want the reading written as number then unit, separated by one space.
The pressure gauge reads 1175 psi
